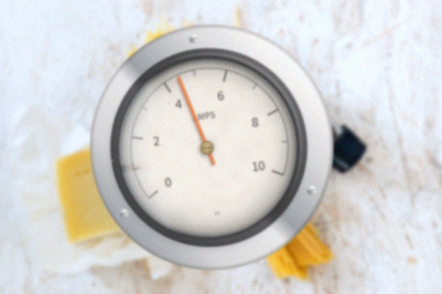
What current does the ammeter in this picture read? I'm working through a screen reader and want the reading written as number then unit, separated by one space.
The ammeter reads 4.5 A
